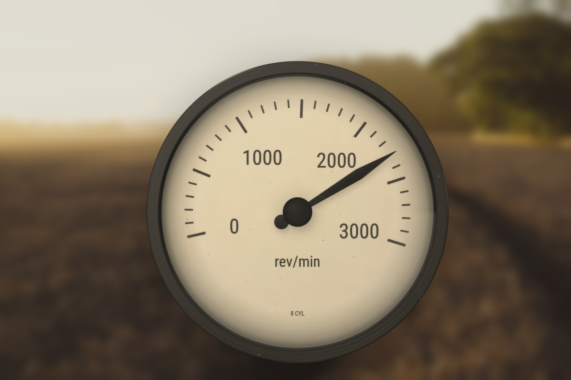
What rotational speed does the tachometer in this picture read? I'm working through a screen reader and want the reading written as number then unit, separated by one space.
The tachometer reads 2300 rpm
